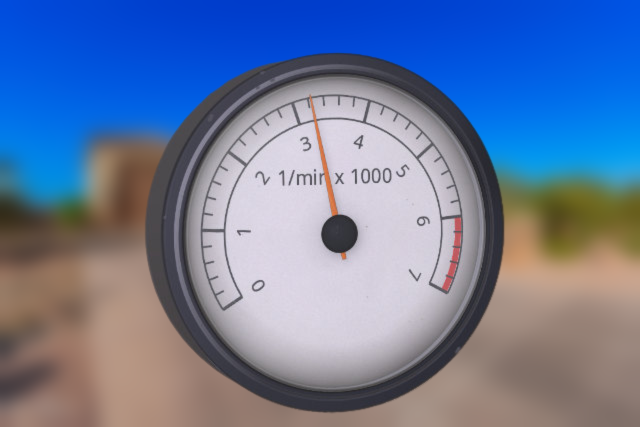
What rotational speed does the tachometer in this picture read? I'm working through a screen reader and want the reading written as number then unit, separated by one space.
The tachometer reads 3200 rpm
